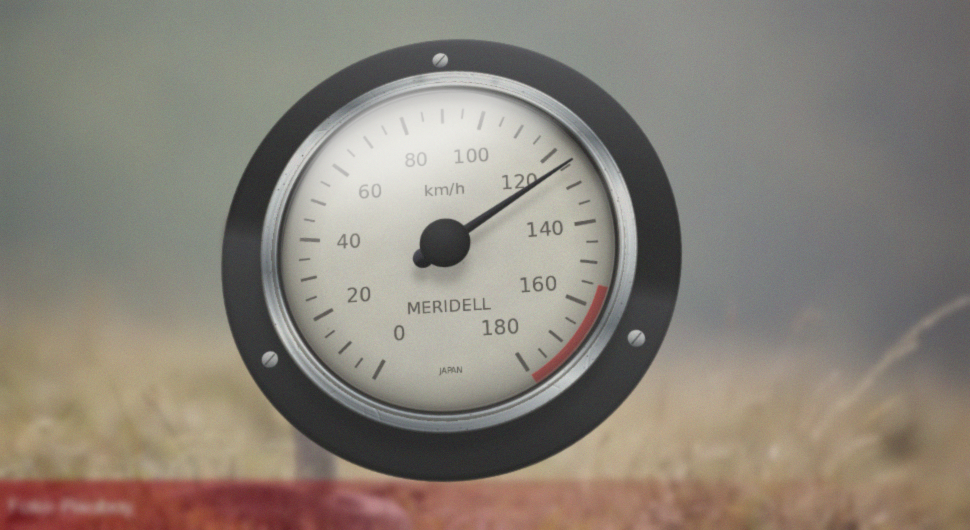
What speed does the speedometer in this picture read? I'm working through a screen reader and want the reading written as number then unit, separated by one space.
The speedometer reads 125 km/h
